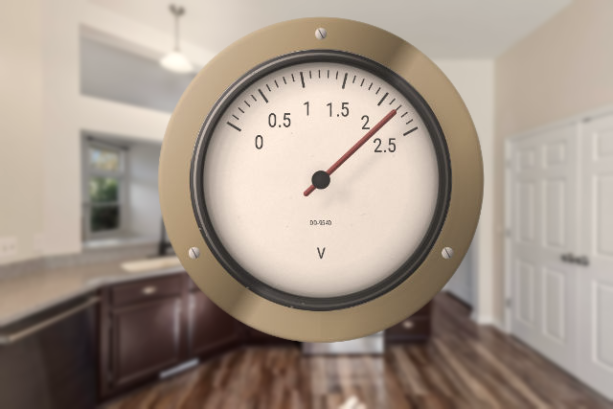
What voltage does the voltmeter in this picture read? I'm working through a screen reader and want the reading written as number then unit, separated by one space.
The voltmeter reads 2.2 V
